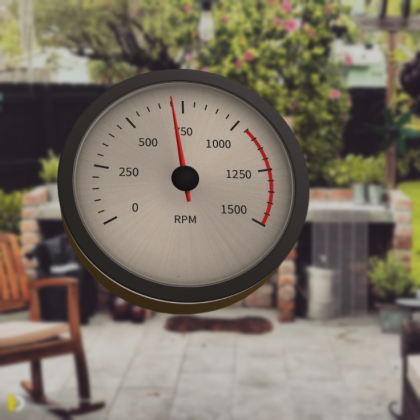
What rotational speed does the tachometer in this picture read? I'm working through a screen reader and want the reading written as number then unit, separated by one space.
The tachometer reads 700 rpm
